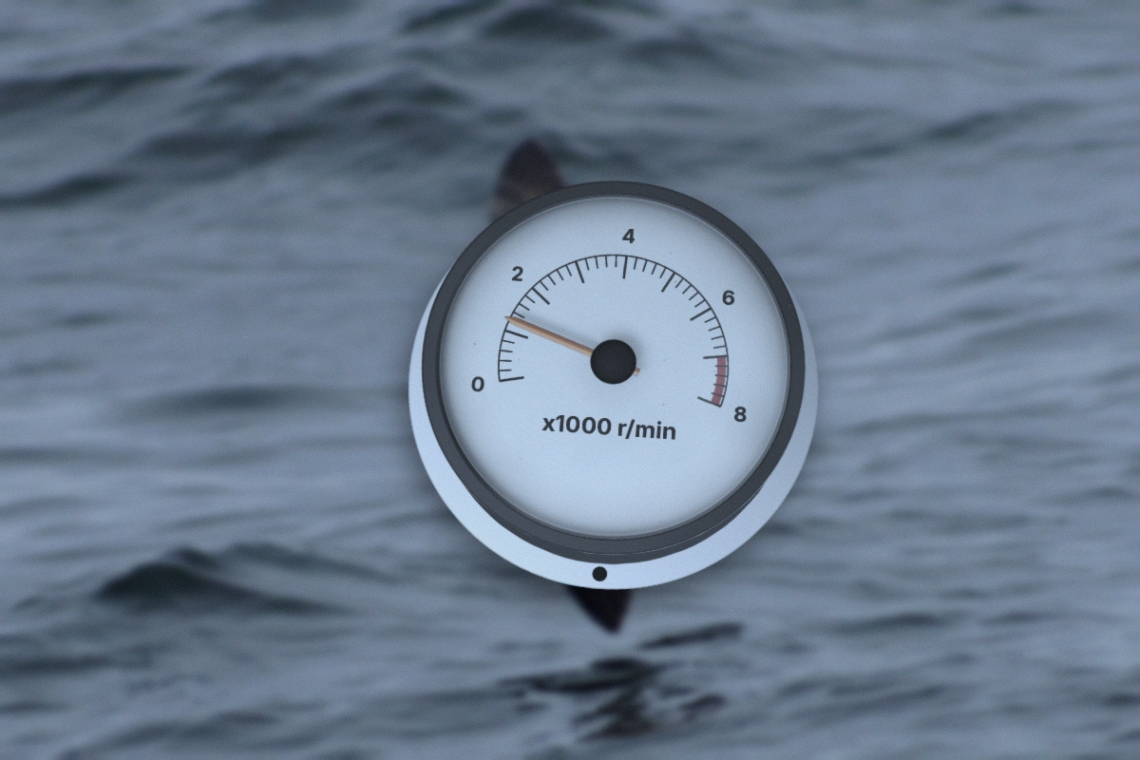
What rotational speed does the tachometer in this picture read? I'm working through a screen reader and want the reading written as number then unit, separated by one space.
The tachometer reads 1200 rpm
